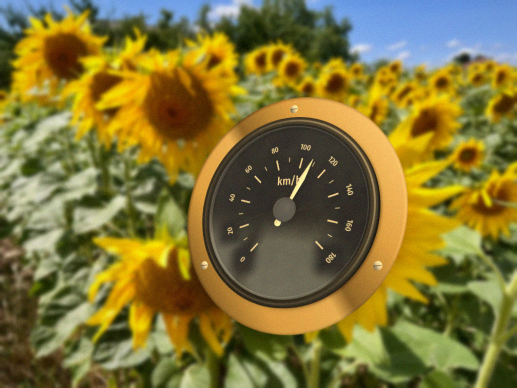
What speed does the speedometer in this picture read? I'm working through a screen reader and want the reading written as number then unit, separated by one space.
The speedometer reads 110 km/h
